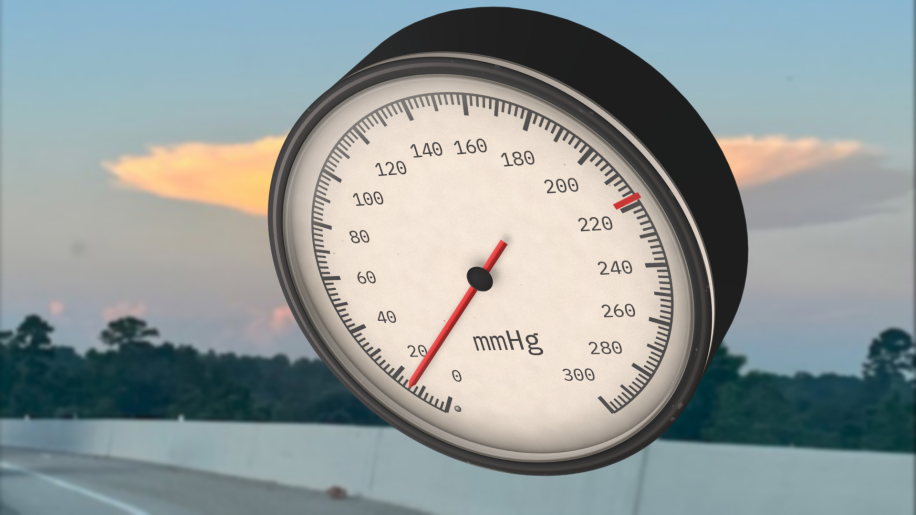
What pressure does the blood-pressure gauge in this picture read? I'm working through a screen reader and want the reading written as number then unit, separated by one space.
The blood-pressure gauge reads 14 mmHg
